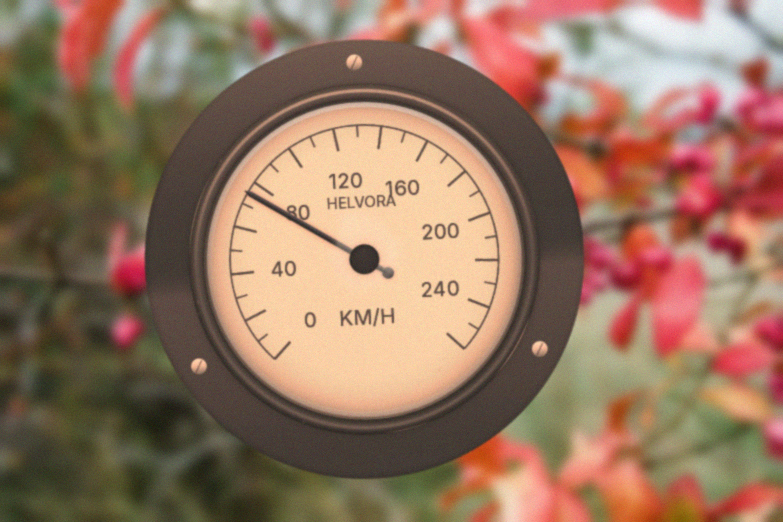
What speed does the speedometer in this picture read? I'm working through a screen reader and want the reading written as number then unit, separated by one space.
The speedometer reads 75 km/h
